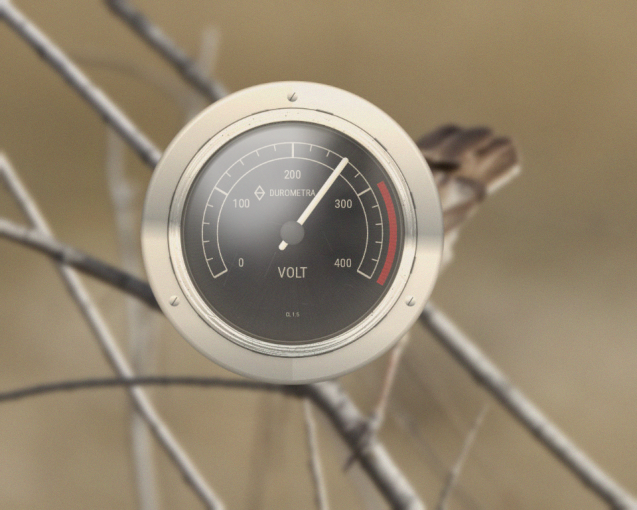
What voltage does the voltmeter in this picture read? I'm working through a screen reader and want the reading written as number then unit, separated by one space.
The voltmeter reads 260 V
